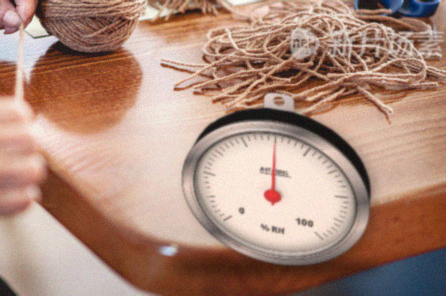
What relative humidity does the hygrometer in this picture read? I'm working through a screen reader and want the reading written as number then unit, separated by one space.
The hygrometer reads 50 %
